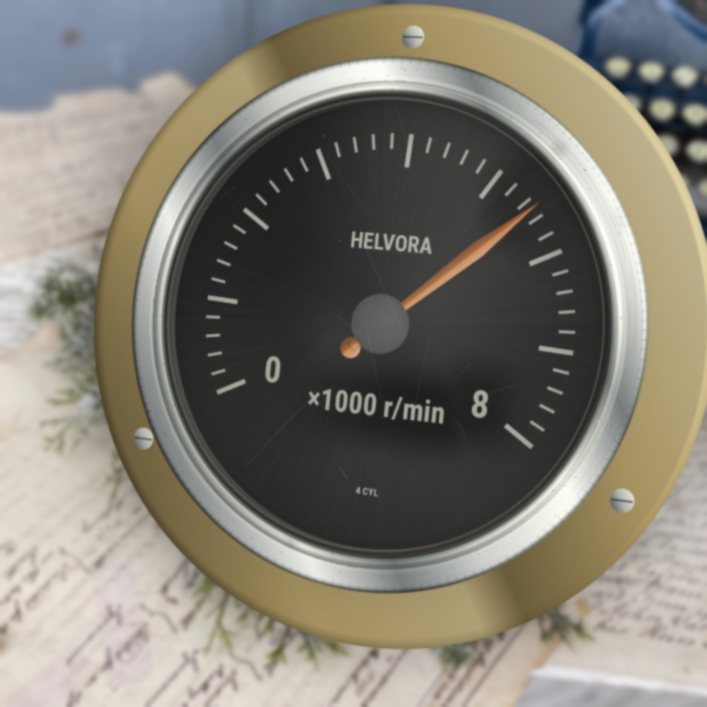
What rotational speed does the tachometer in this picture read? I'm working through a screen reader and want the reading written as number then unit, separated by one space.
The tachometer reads 5500 rpm
